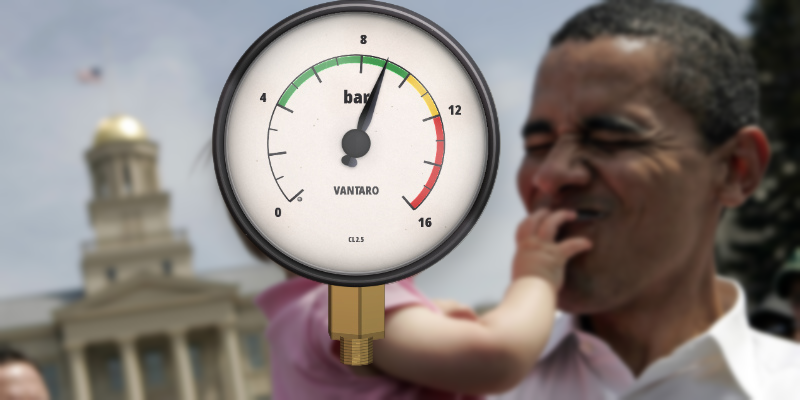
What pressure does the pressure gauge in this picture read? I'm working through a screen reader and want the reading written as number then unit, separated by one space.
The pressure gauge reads 9 bar
